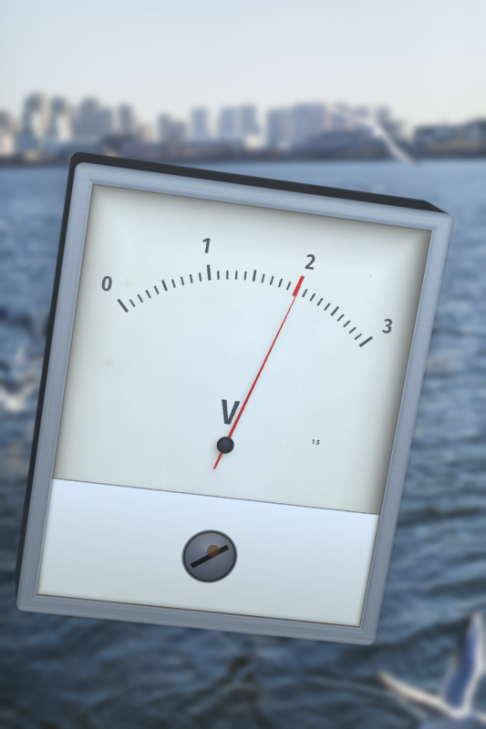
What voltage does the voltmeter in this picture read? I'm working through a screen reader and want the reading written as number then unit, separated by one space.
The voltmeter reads 2 V
